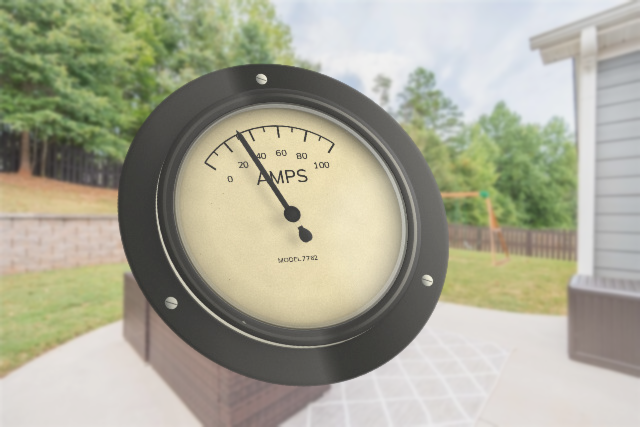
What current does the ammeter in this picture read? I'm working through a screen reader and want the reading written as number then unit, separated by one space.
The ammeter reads 30 A
